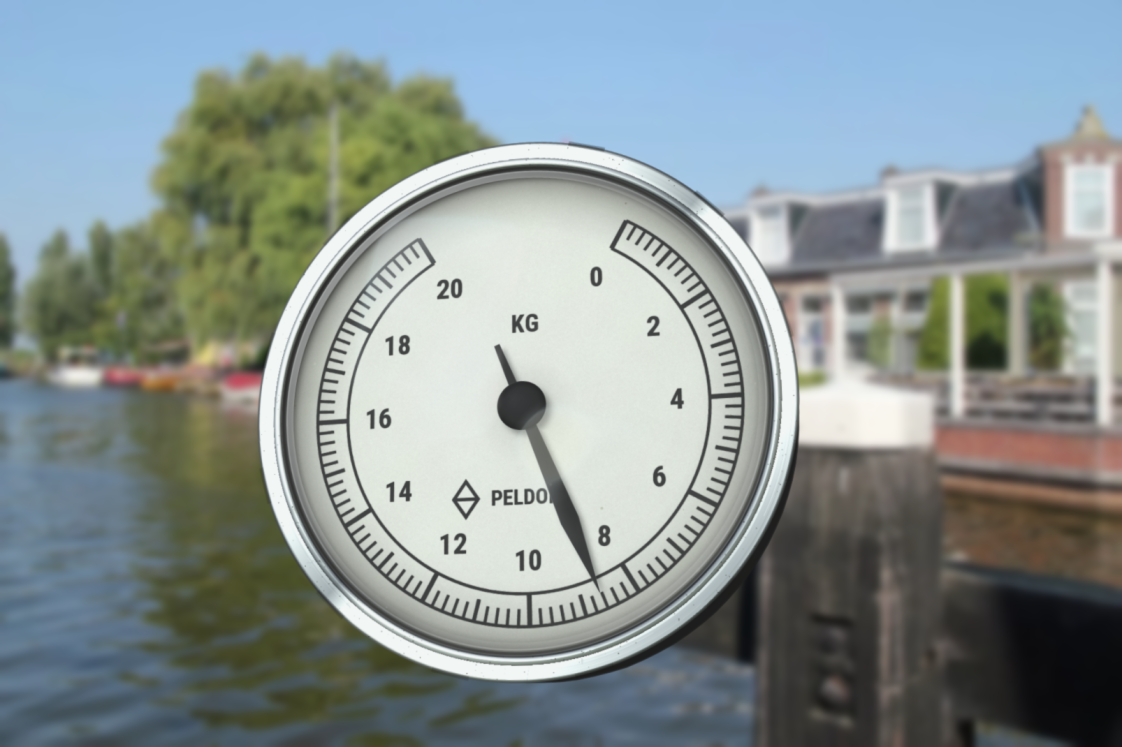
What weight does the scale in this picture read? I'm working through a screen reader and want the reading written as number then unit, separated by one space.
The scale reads 8.6 kg
